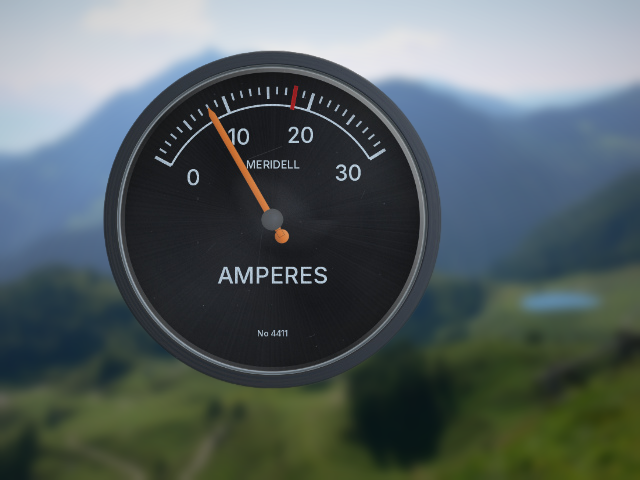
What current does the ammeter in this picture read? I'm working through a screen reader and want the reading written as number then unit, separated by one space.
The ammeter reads 8 A
